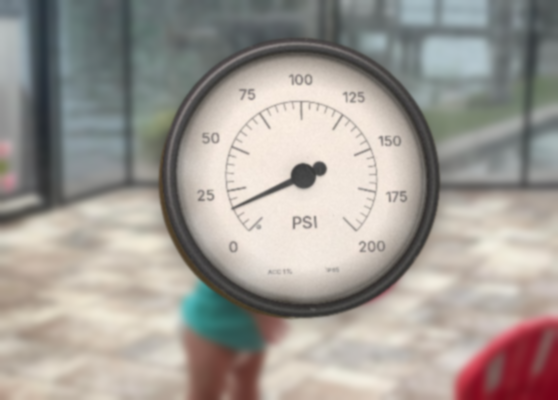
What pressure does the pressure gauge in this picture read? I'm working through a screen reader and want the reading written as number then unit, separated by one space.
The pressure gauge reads 15 psi
